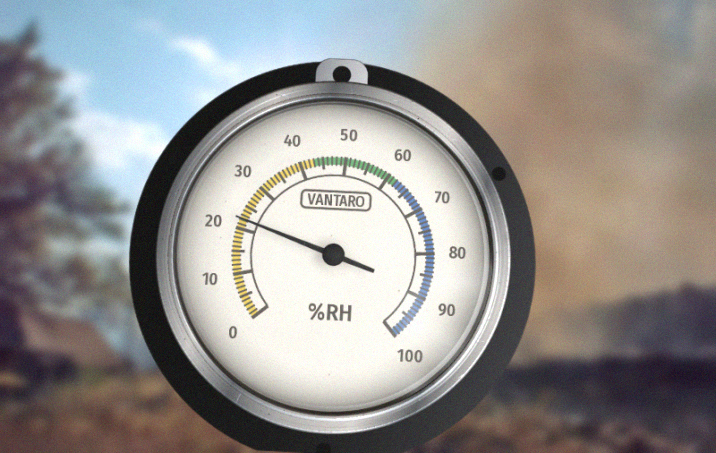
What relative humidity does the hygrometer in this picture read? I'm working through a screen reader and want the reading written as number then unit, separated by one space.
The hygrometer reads 22 %
